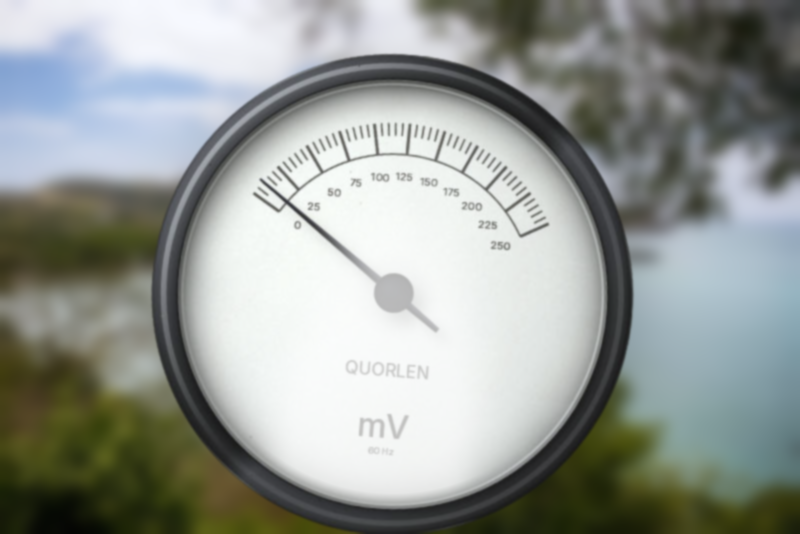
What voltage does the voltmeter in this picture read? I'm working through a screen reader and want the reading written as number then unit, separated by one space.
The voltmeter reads 10 mV
